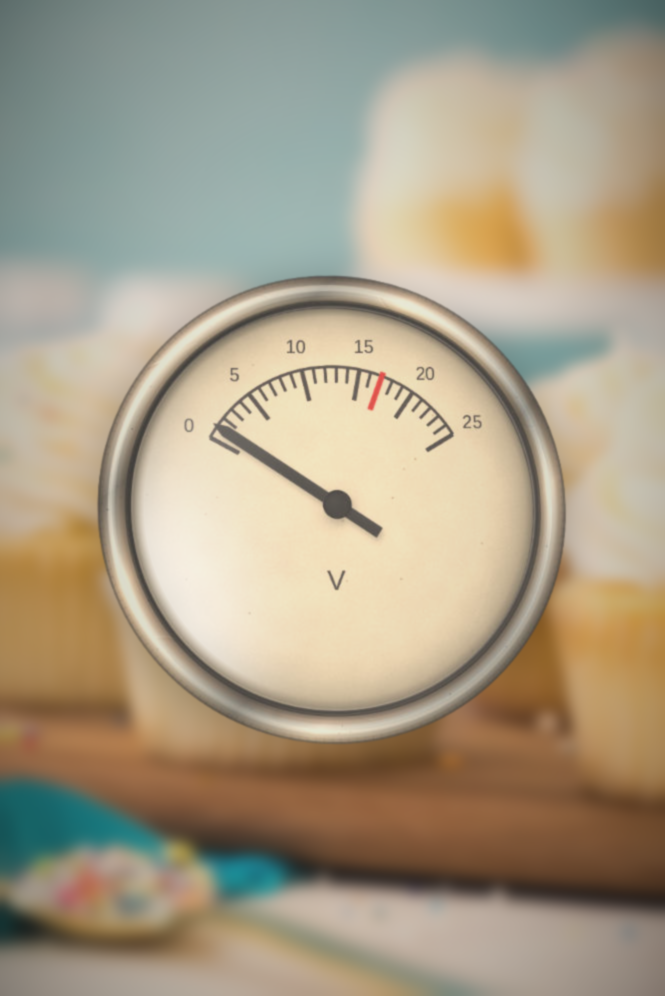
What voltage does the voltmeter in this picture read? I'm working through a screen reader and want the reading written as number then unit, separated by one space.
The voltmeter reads 1 V
